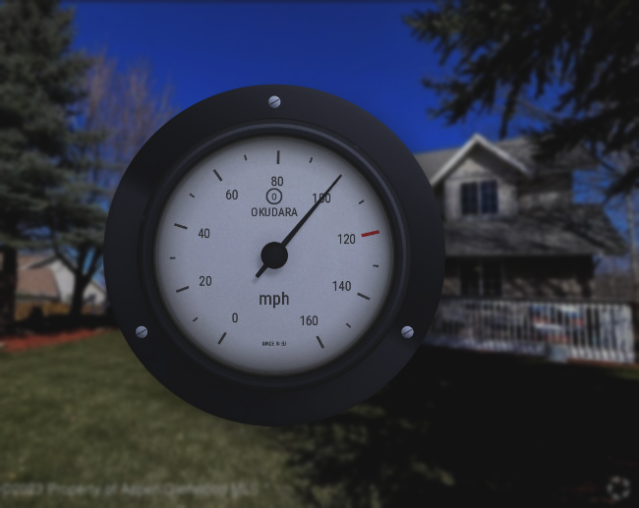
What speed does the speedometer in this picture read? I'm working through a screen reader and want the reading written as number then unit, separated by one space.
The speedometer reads 100 mph
